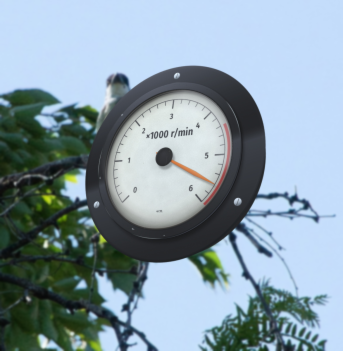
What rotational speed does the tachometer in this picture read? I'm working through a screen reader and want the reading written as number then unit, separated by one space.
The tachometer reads 5600 rpm
